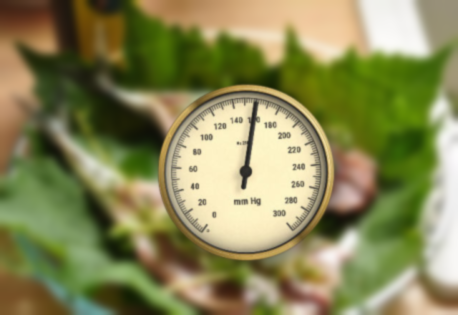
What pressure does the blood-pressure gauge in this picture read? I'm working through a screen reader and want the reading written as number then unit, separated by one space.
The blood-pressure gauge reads 160 mmHg
